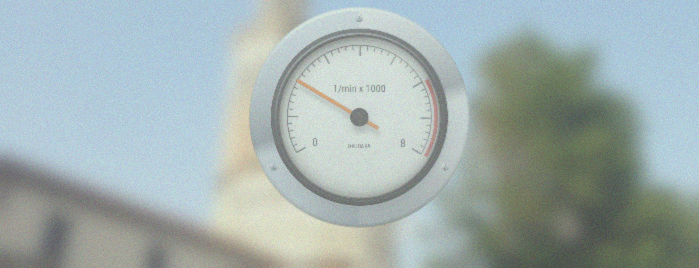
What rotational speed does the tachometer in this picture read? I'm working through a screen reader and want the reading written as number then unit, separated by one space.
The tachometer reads 2000 rpm
